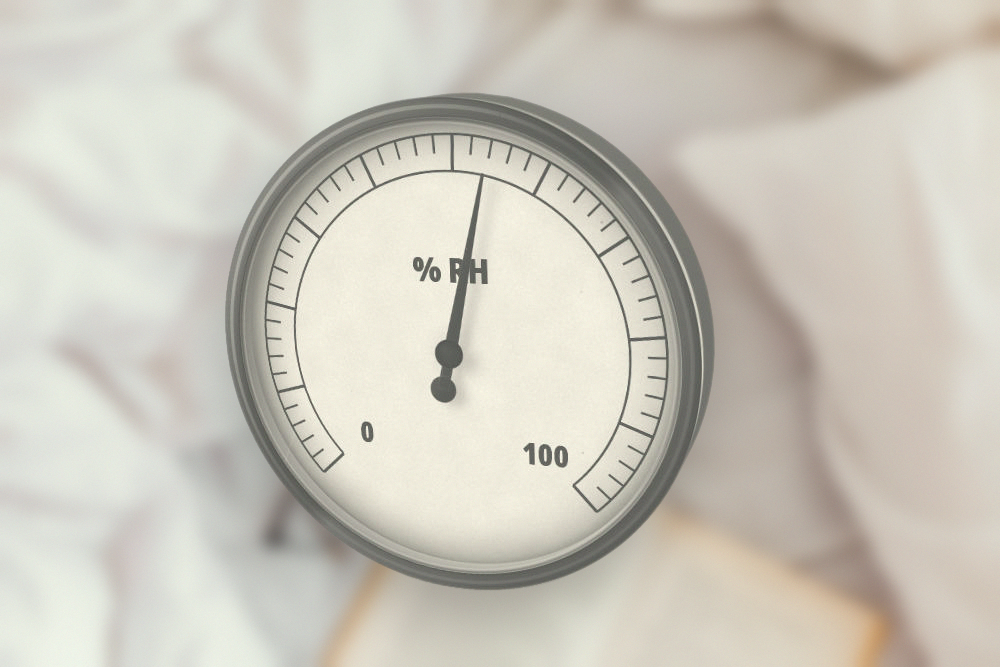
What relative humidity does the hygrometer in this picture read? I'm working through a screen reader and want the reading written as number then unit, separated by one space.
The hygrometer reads 54 %
